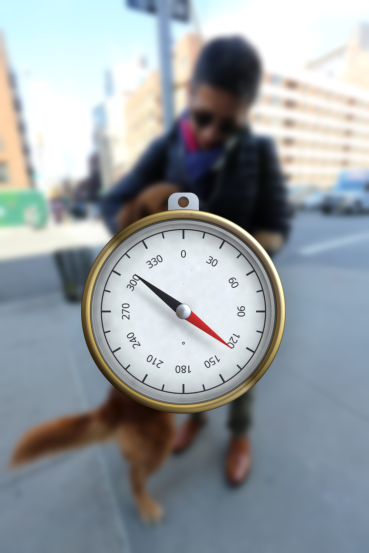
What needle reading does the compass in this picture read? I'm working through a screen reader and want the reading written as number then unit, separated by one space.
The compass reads 127.5 °
